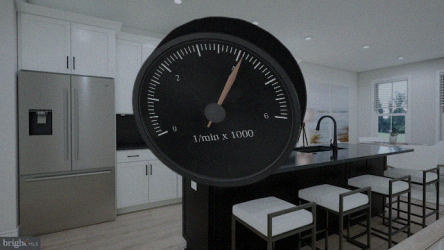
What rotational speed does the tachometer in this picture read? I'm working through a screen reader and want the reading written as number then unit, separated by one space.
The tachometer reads 4100 rpm
